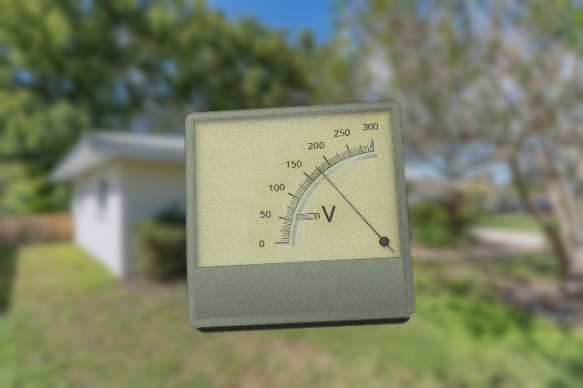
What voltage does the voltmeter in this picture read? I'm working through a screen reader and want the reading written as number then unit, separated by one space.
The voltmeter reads 175 V
